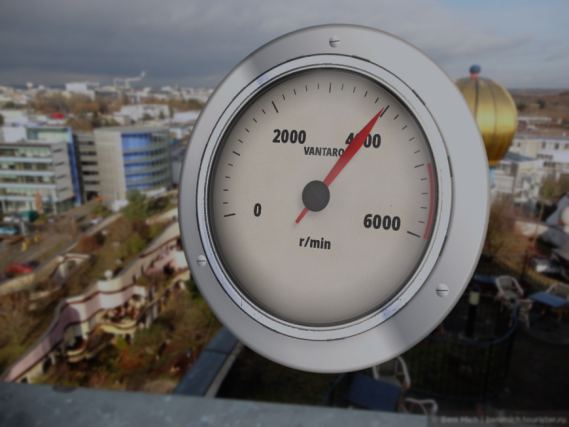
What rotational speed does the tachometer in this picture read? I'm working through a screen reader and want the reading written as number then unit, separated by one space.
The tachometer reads 4000 rpm
